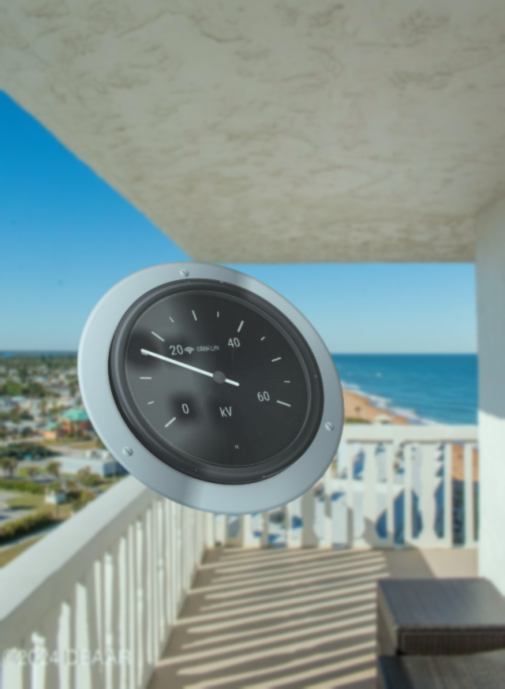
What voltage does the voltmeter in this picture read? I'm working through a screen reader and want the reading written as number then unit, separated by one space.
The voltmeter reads 15 kV
